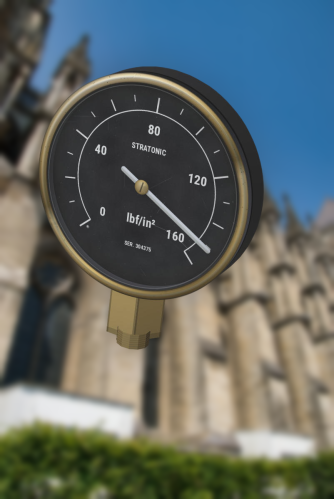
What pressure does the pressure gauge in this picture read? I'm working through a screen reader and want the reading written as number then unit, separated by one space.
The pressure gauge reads 150 psi
